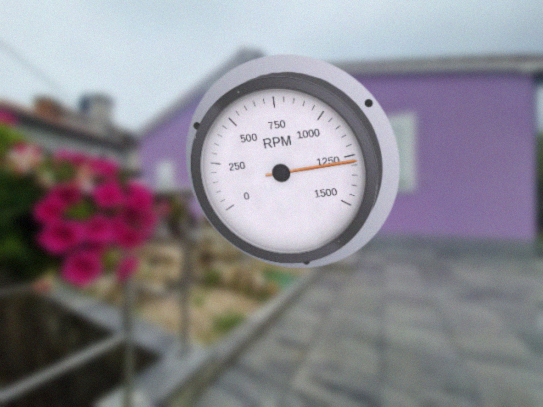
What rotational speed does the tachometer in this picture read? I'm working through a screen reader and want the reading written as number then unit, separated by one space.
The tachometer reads 1275 rpm
